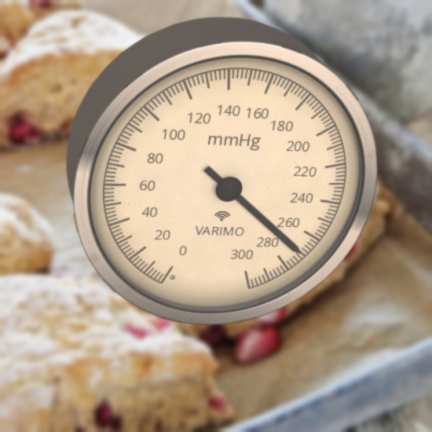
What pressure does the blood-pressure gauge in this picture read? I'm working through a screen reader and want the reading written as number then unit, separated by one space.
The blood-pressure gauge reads 270 mmHg
